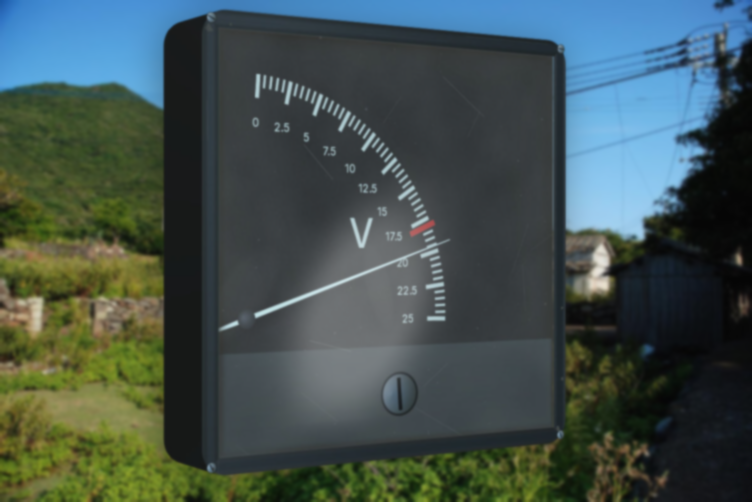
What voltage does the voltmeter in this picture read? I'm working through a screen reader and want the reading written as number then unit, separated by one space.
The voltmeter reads 19.5 V
